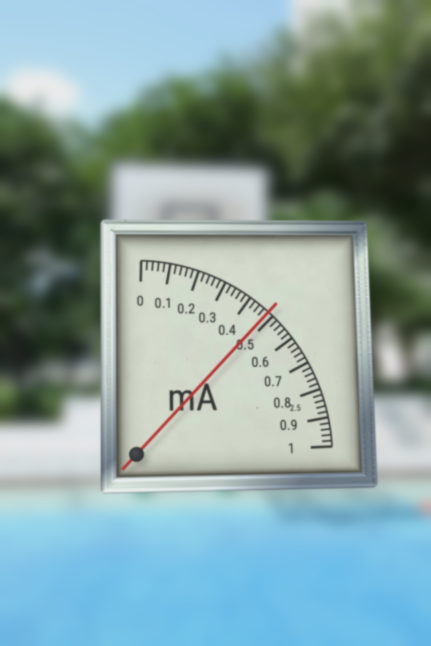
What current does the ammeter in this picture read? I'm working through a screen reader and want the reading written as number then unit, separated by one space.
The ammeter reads 0.48 mA
